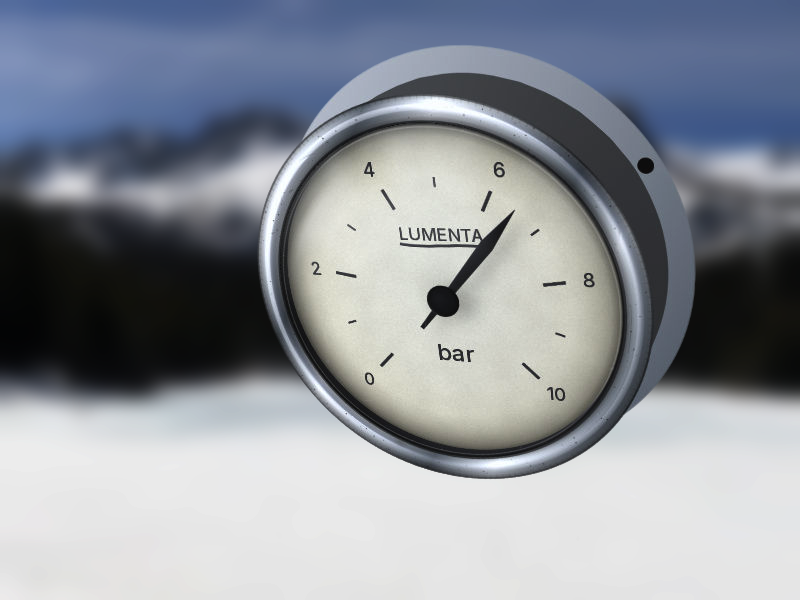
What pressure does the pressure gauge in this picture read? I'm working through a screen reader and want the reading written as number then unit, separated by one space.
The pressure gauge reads 6.5 bar
